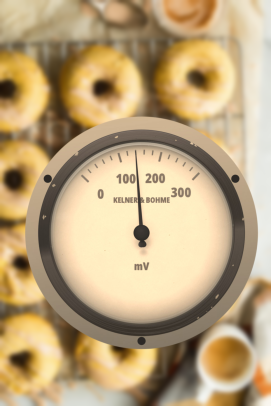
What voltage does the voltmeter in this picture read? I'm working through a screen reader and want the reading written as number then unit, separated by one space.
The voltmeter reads 140 mV
